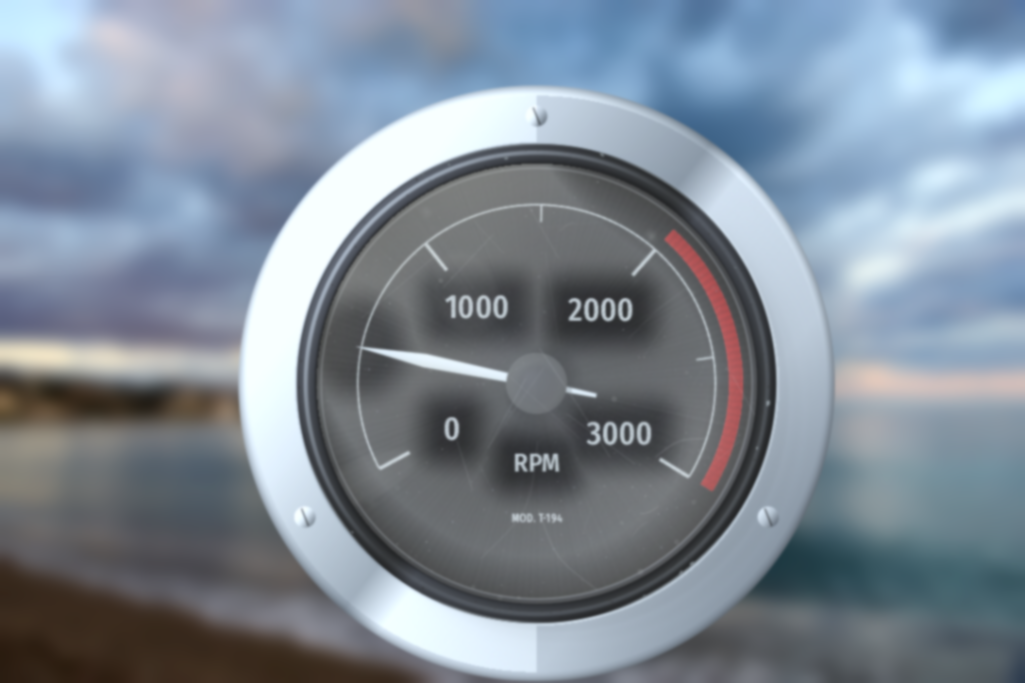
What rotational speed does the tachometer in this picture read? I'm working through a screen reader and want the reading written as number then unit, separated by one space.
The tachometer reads 500 rpm
